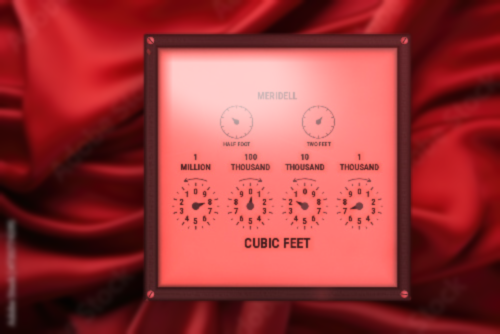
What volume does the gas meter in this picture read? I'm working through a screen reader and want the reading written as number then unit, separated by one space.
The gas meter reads 801700 ft³
